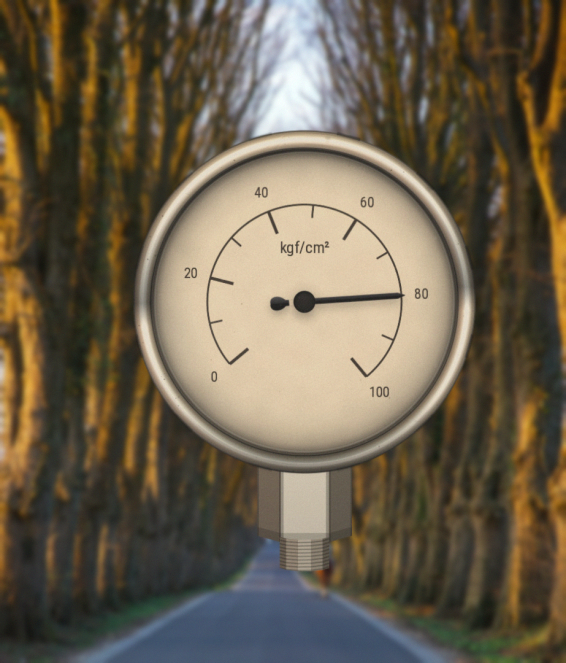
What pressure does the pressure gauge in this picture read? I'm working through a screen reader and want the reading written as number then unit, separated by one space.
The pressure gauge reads 80 kg/cm²
